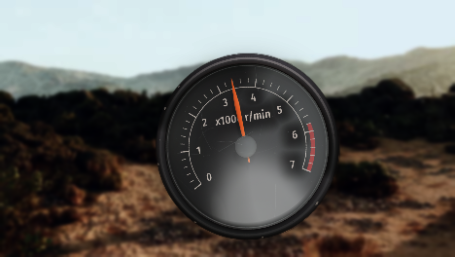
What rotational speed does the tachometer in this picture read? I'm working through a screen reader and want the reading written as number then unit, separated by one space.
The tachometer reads 3400 rpm
